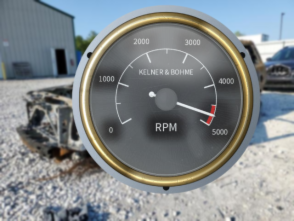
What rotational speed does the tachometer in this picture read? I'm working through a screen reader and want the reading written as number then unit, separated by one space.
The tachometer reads 4750 rpm
